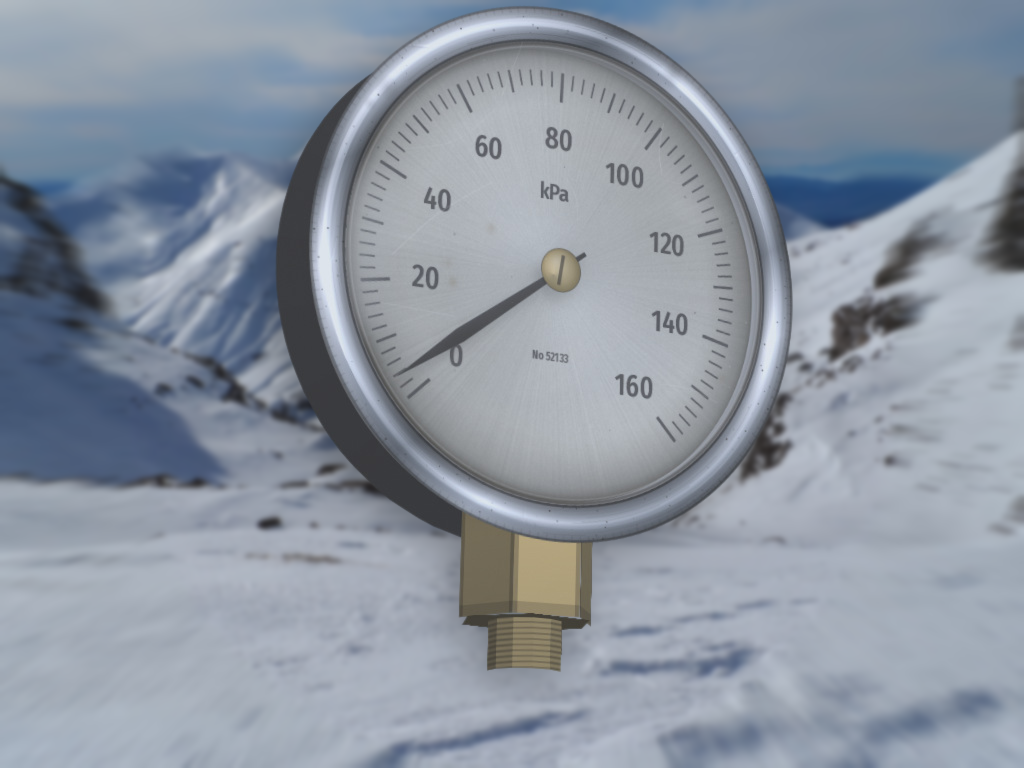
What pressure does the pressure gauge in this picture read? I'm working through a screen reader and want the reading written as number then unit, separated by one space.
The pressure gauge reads 4 kPa
